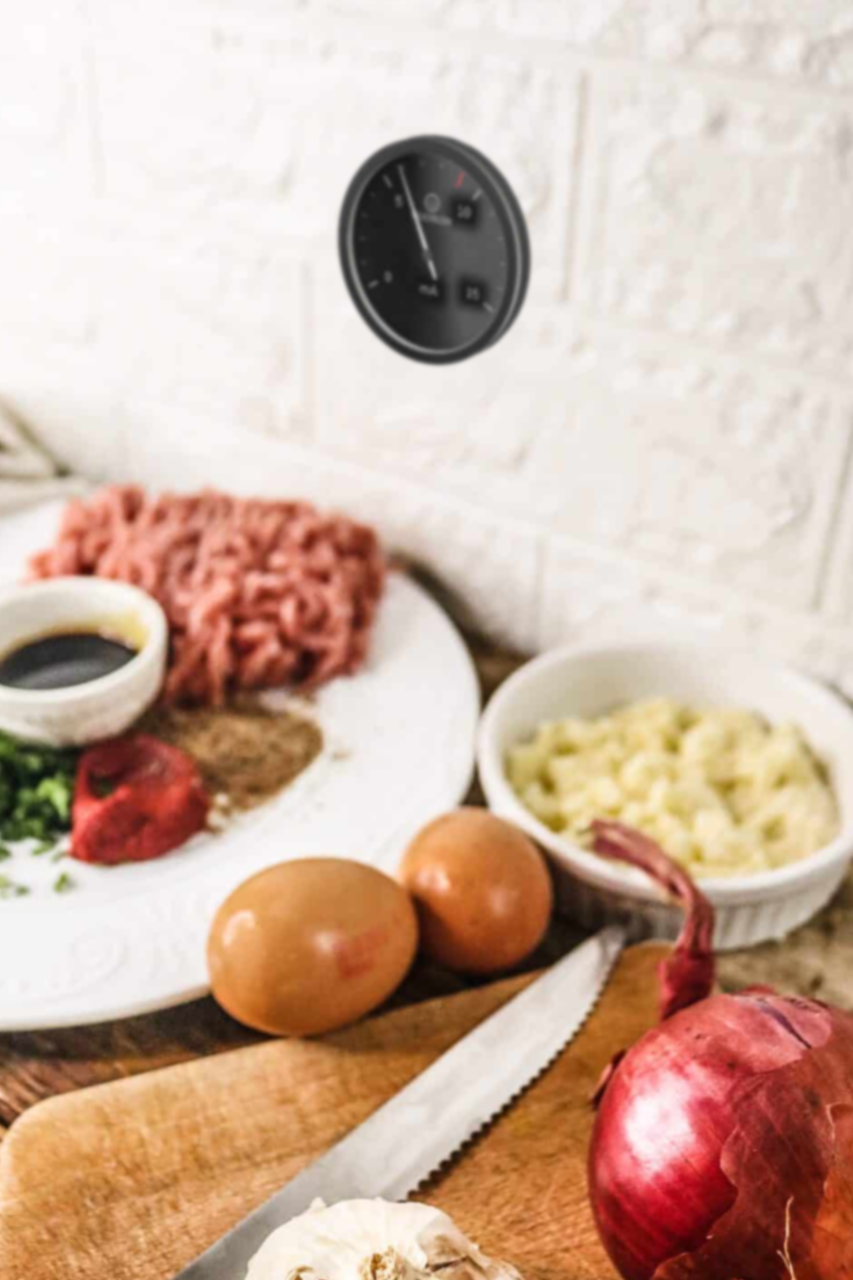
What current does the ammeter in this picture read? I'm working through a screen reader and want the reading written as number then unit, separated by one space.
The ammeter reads 6 mA
